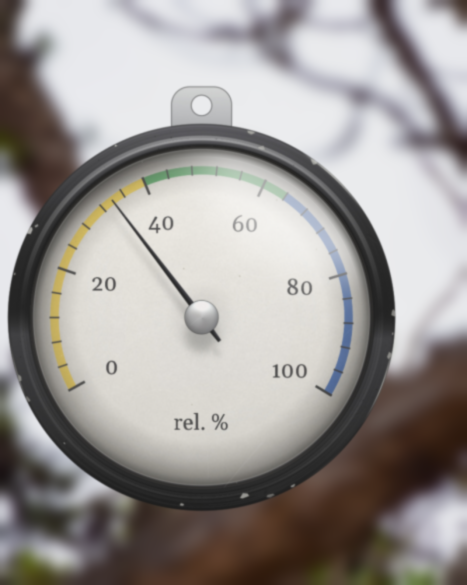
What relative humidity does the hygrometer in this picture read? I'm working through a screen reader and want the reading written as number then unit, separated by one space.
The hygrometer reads 34 %
